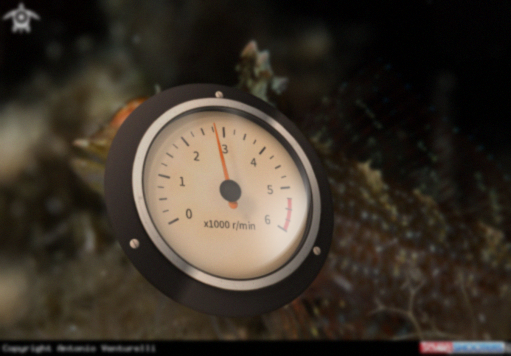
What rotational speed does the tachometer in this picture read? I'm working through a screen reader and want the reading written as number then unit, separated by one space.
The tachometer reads 2750 rpm
